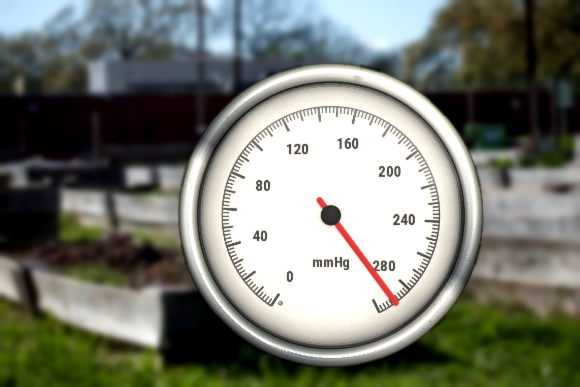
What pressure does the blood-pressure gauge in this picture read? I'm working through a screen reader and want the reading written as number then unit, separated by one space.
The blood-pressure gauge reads 290 mmHg
